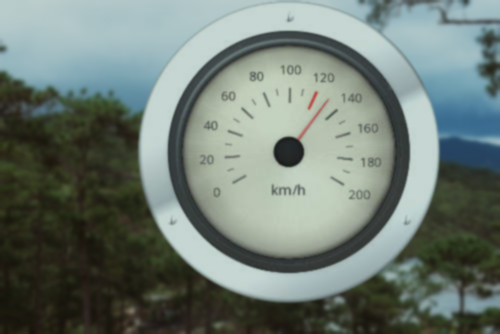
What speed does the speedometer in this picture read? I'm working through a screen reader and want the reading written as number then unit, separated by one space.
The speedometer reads 130 km/h
